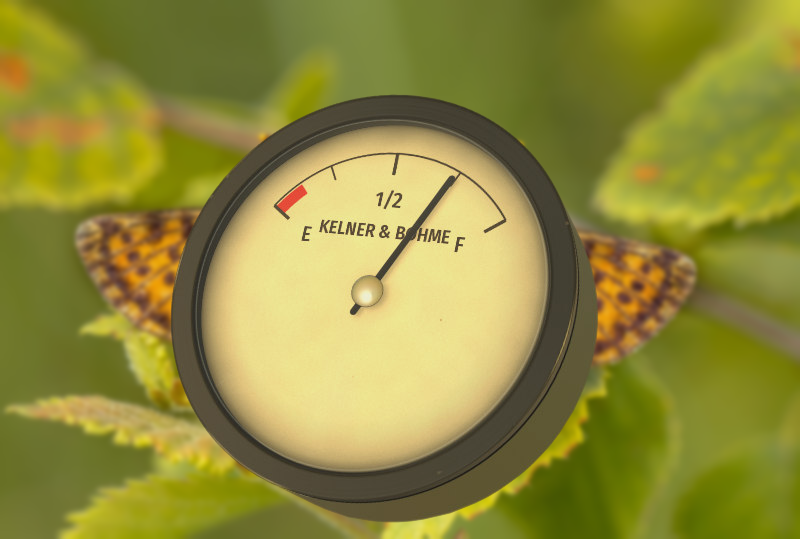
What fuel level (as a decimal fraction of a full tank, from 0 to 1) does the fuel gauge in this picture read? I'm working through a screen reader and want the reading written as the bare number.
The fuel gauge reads 0.75
